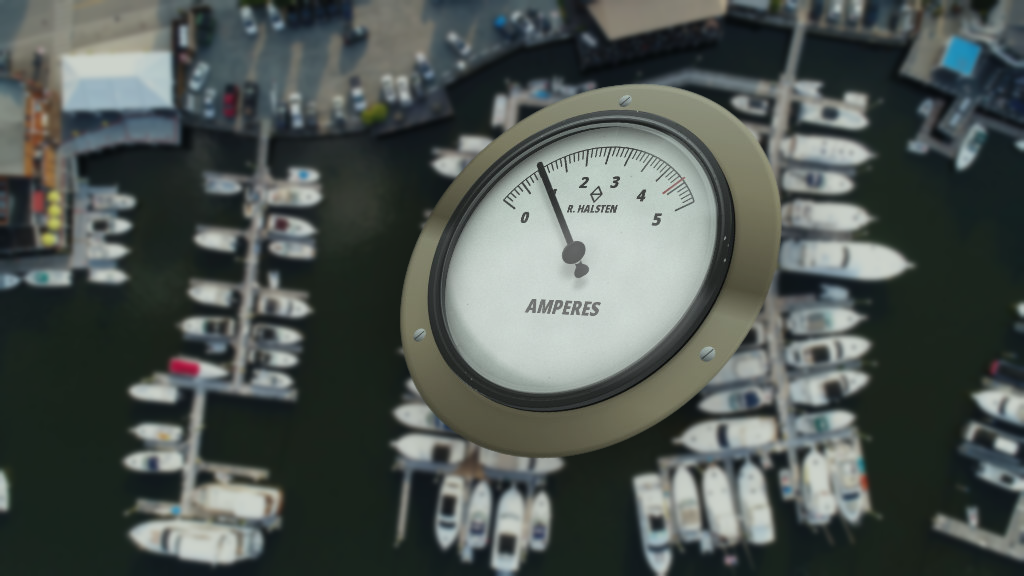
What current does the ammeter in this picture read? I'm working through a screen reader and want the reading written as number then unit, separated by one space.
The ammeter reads 1 A
